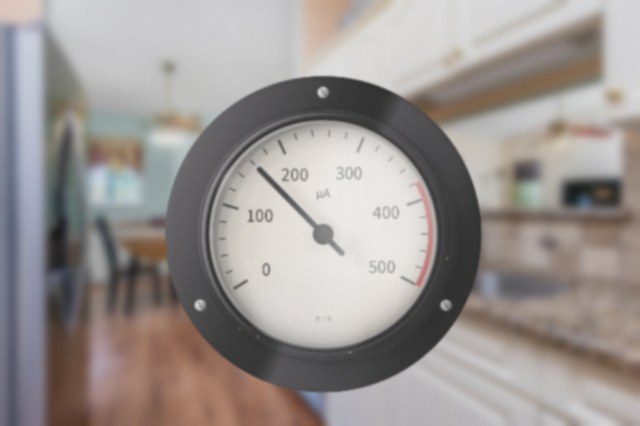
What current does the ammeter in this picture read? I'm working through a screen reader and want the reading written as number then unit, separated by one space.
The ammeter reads 160 µA
